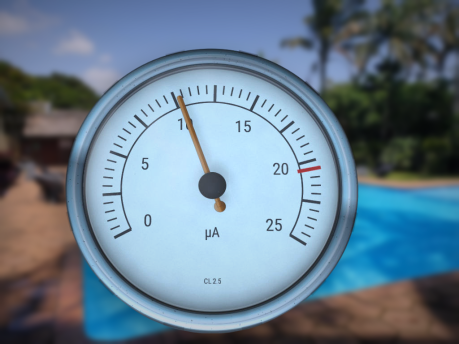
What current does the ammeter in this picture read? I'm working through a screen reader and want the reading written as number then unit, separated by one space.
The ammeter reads 10.25 µA
